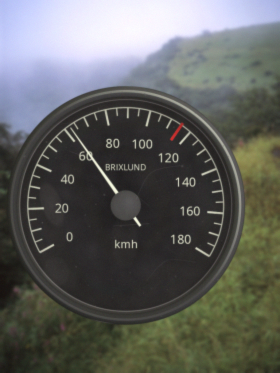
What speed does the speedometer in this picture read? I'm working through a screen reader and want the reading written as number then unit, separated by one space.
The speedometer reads 62.5 km/h
